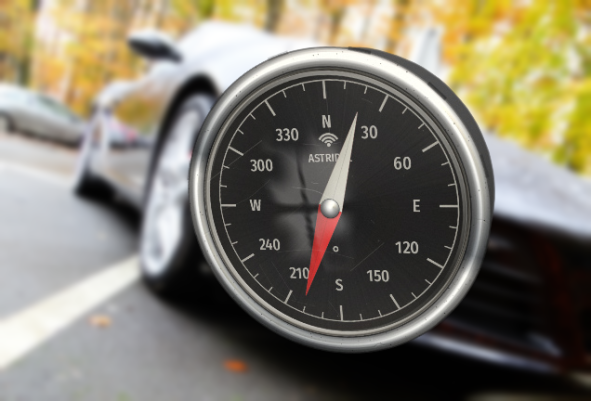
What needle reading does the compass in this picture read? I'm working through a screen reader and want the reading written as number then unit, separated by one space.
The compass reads 200 °
